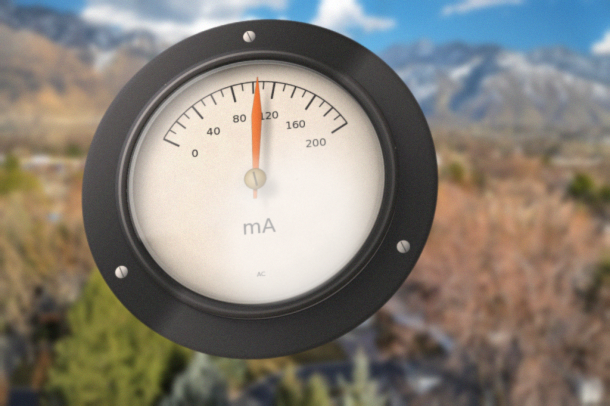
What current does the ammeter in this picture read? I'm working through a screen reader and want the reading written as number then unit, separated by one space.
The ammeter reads 105 mA
